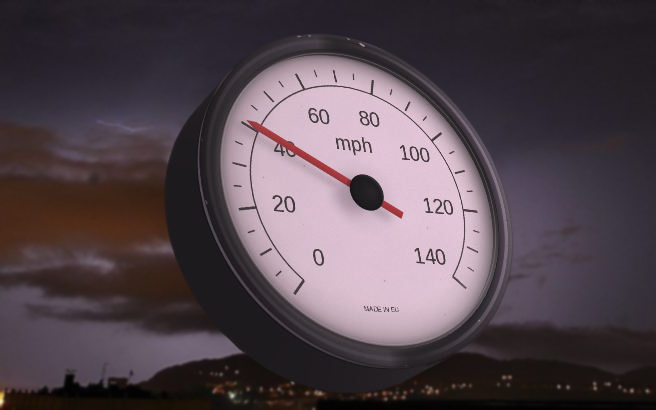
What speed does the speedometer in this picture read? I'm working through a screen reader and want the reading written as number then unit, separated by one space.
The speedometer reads 40 mph
